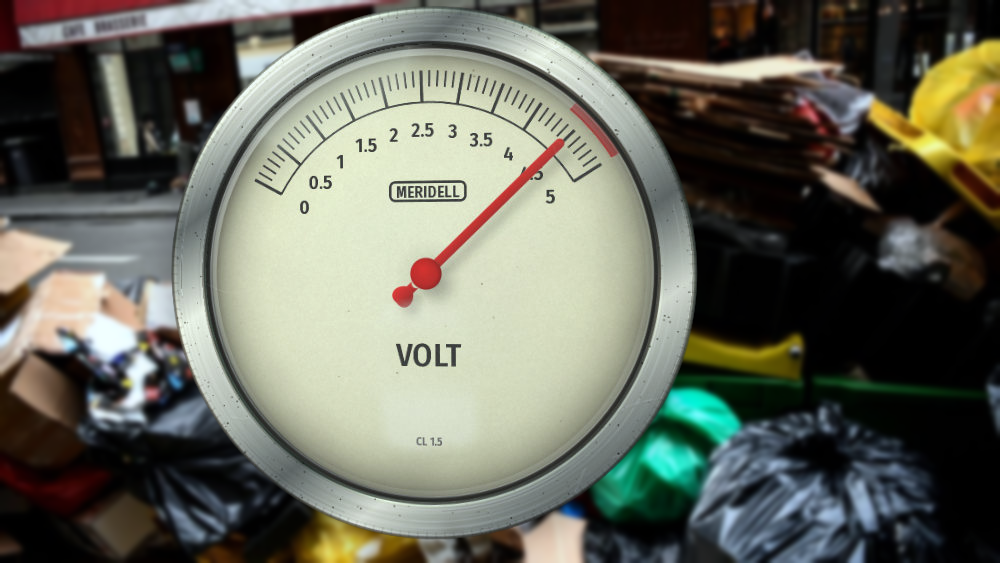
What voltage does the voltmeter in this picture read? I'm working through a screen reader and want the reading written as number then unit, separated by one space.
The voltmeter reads 4.5 V
